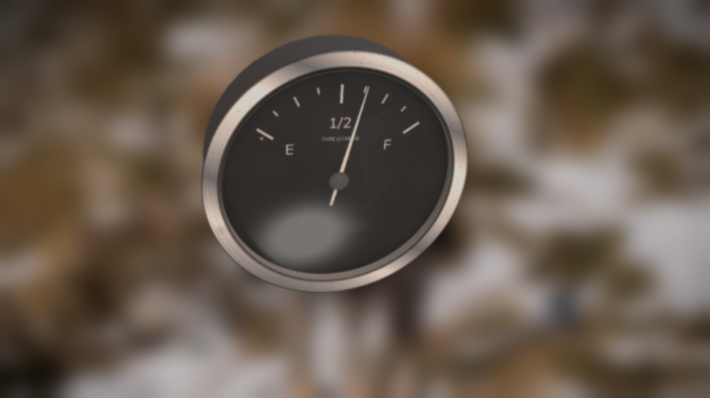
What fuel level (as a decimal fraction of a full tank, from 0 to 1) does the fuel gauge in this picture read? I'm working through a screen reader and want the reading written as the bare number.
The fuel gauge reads 0.625
